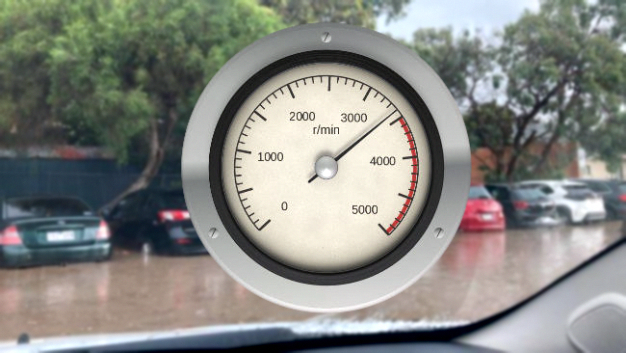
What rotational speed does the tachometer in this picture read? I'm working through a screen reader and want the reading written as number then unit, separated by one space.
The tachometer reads 3400 rpm
